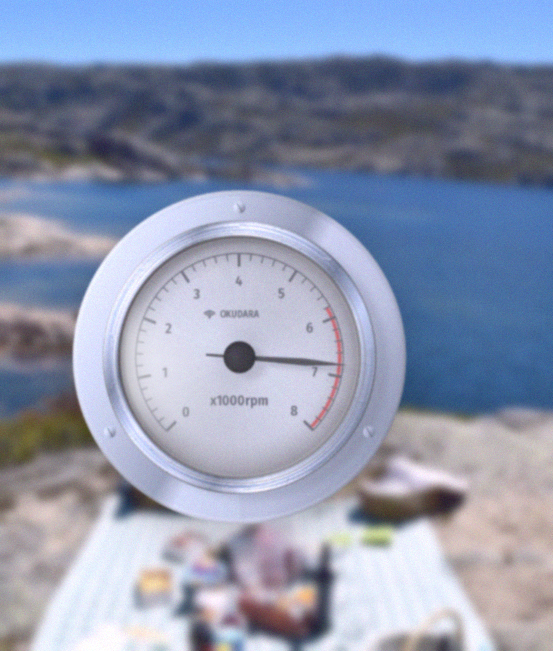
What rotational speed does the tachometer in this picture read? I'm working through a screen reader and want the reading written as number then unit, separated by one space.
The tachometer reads 6800 rpm
